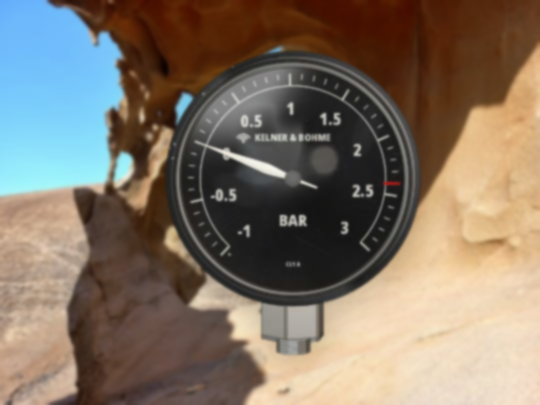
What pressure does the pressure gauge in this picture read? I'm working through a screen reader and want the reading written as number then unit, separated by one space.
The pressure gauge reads 0 bar
